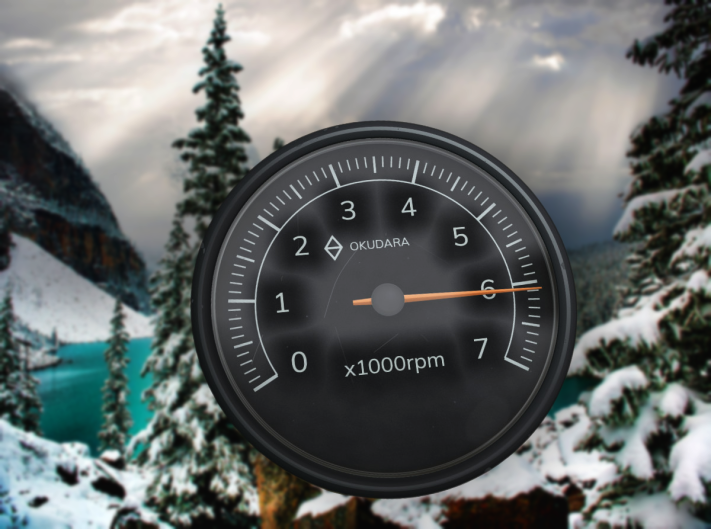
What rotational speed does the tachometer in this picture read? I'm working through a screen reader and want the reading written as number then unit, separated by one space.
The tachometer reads 6100 rpm
